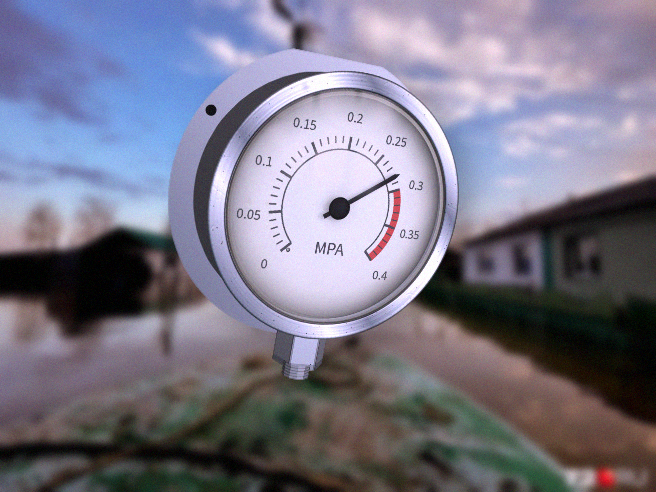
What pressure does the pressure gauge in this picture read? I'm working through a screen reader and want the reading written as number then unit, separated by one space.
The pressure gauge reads 0.28 MPa
